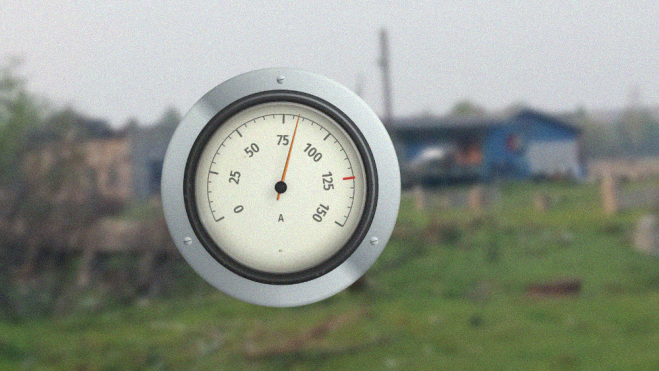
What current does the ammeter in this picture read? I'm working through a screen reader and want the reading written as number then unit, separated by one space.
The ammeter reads 82.5 A
